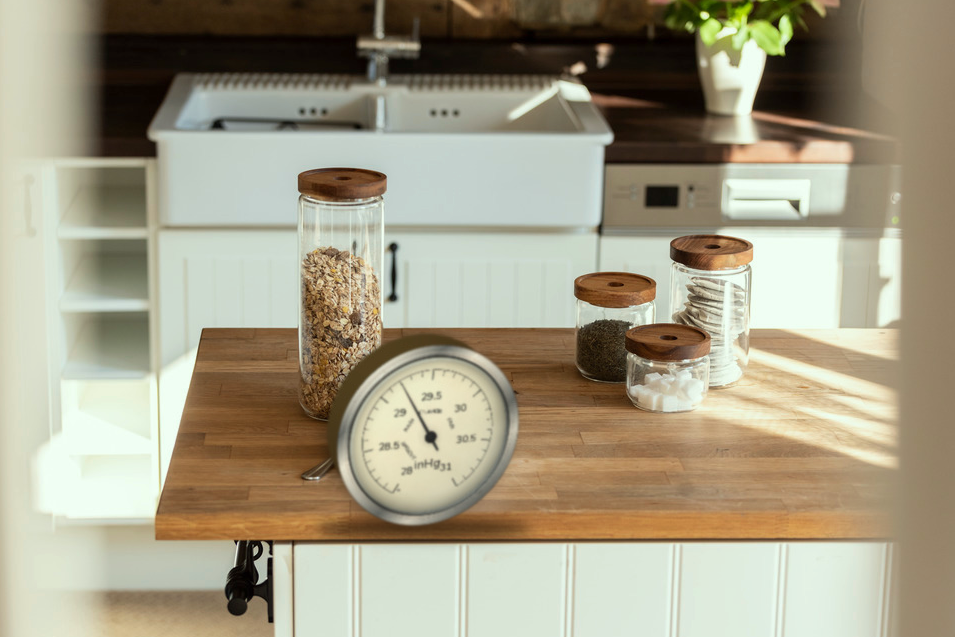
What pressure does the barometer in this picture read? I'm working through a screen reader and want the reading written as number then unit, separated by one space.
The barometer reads 29.2 inHg
